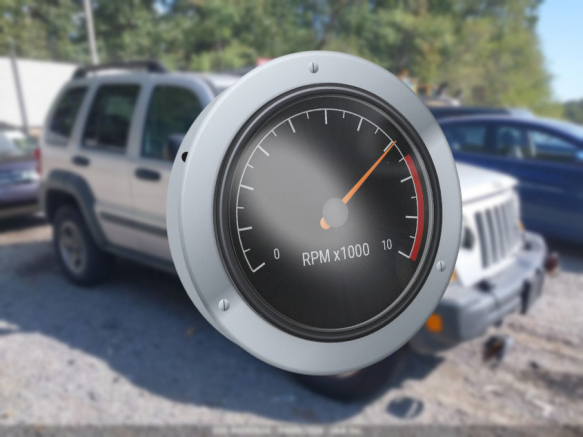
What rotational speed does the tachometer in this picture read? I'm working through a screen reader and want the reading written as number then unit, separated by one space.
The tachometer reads 7000 rpm
